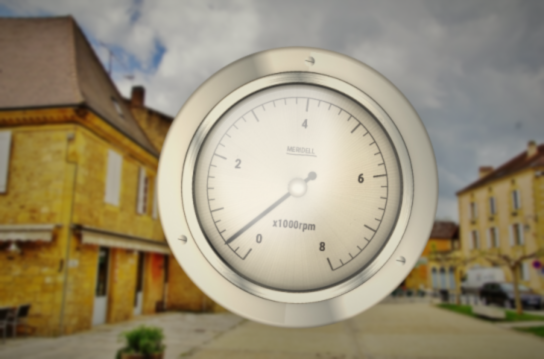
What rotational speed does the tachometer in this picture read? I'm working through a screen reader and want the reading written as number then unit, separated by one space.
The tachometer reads 400 rpm
